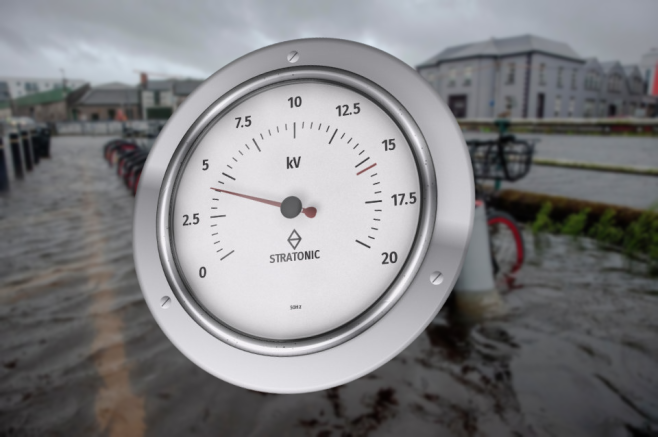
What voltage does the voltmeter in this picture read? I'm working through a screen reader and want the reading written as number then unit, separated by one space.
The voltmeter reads 4 kV
